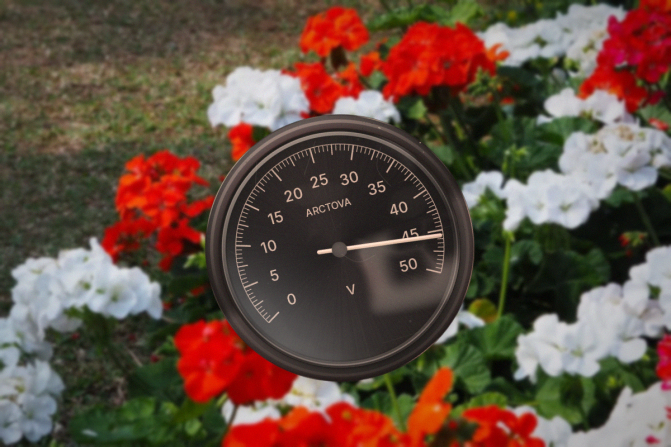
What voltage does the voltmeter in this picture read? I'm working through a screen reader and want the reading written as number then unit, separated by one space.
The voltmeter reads 45.5 V
